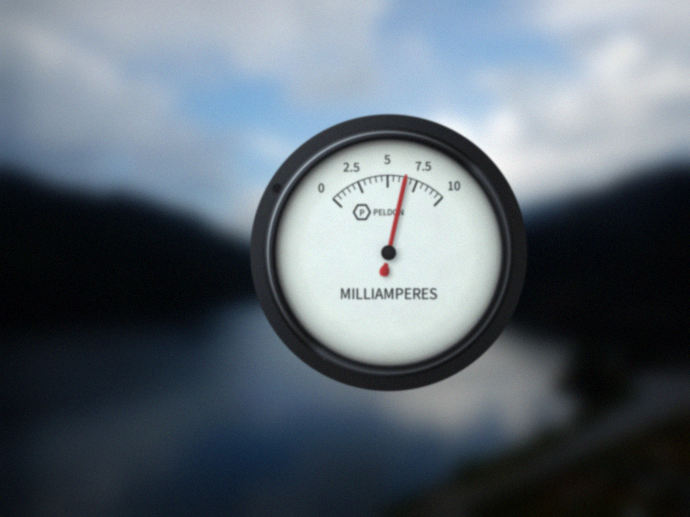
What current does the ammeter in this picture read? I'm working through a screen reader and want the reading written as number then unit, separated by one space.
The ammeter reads 6.5 mA
